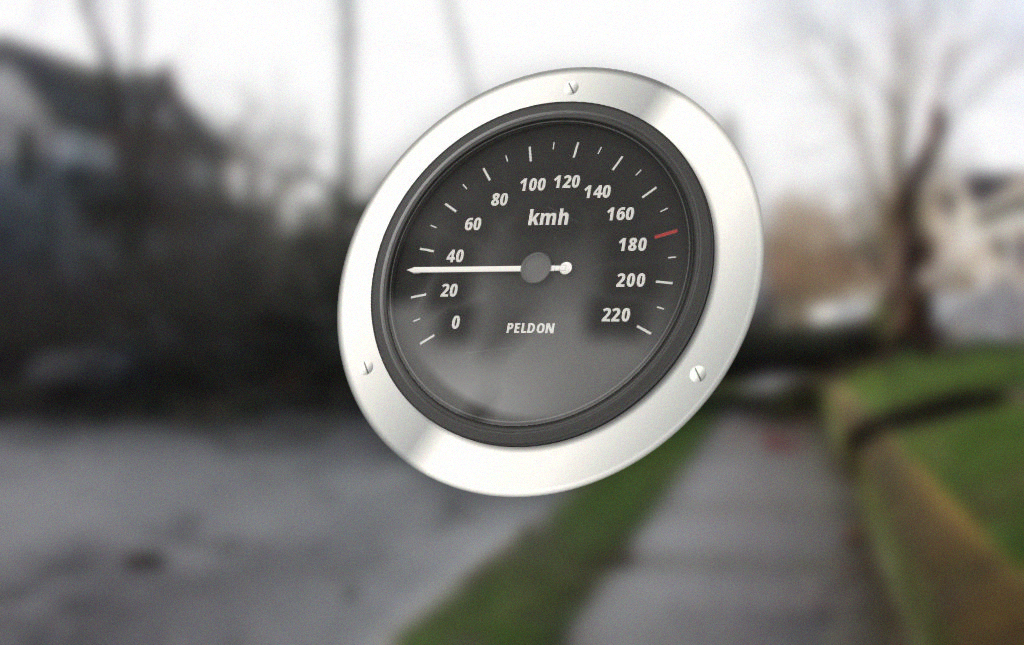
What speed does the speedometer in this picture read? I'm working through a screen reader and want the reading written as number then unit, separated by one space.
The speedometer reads 30 km/h
